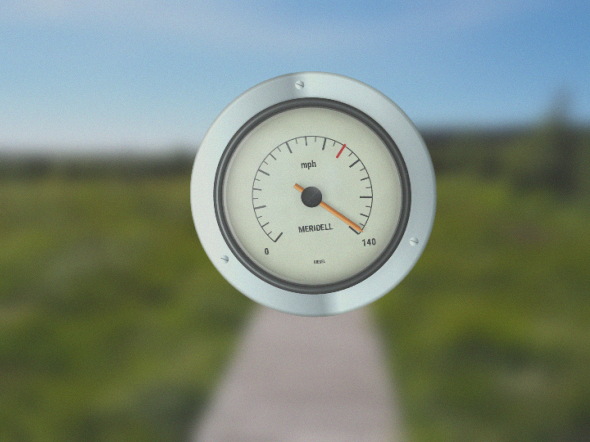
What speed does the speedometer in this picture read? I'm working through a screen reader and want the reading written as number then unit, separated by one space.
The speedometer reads 137.5 mph
